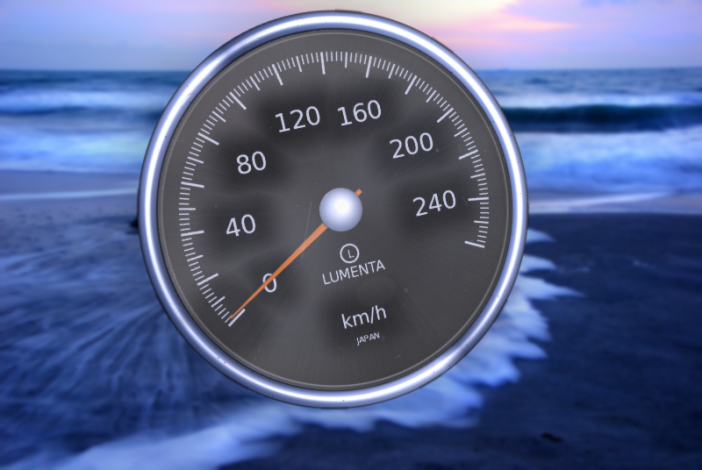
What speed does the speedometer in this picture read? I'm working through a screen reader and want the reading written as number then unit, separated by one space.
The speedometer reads 2 km/h
